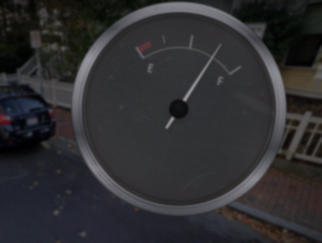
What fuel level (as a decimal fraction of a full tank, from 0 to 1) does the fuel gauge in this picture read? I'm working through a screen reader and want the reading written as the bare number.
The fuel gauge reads 0.75
